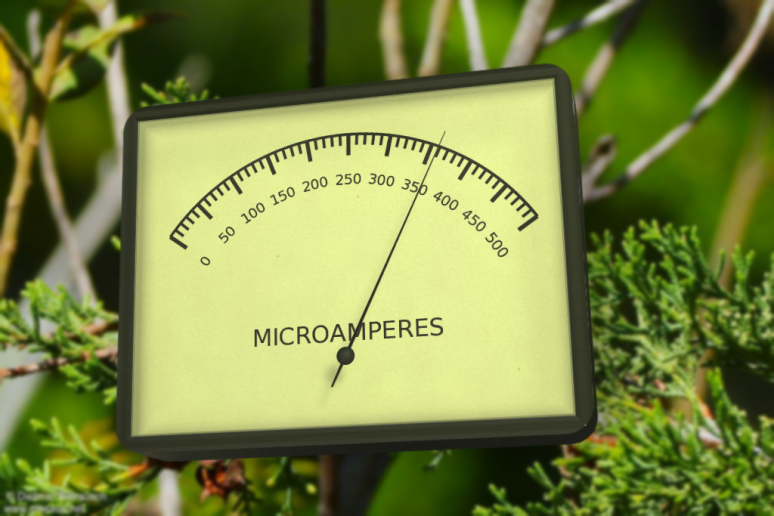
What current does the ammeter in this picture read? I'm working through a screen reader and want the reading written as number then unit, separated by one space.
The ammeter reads 360 µA
